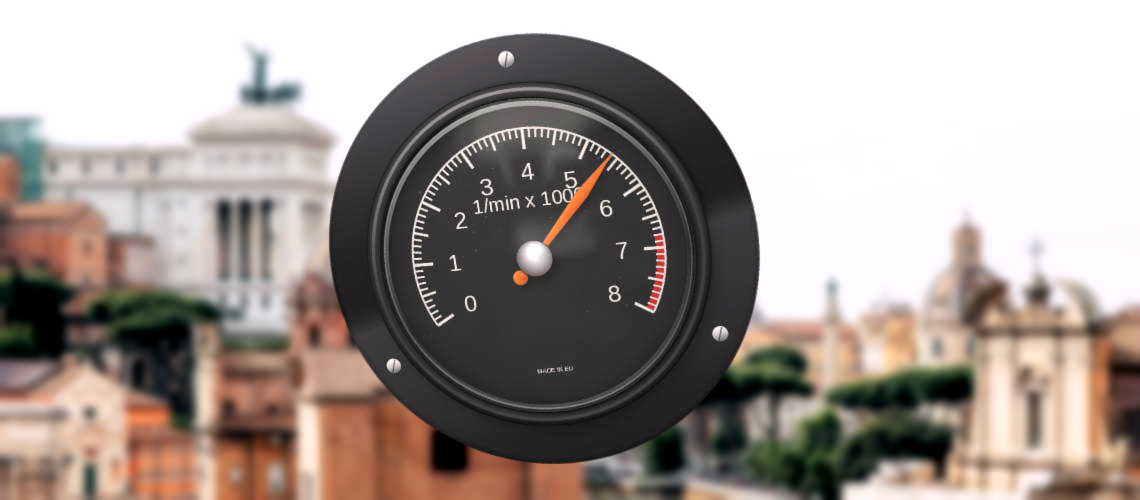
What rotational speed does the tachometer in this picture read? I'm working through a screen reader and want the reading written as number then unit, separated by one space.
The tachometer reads 5400 rpm
